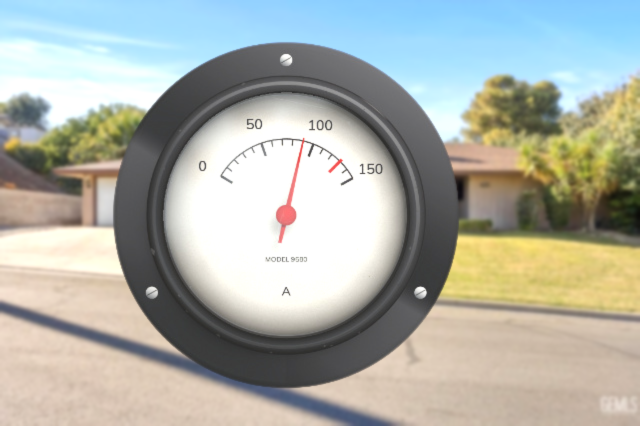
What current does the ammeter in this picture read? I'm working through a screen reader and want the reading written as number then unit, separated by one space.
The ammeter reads 90 A
